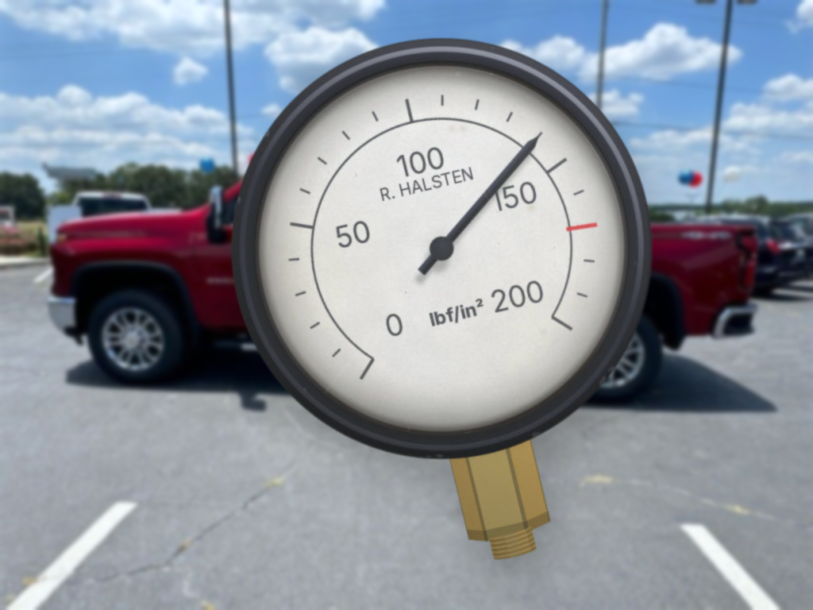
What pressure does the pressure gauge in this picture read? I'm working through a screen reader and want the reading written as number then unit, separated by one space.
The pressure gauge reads 140 psi
